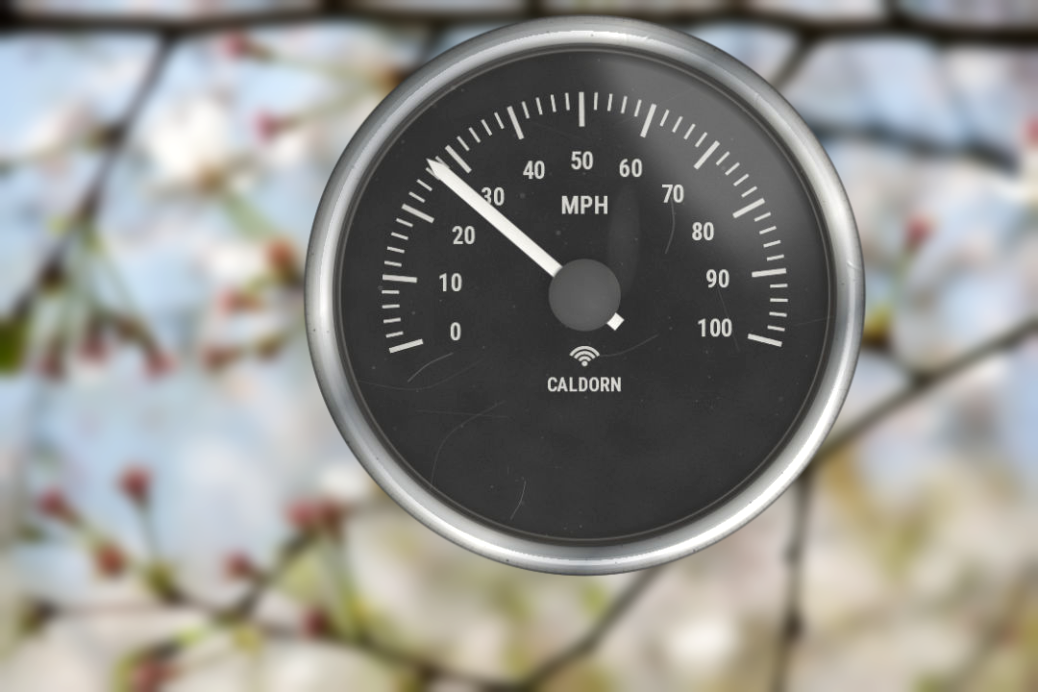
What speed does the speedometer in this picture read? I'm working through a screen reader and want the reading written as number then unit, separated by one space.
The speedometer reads 27 mph
